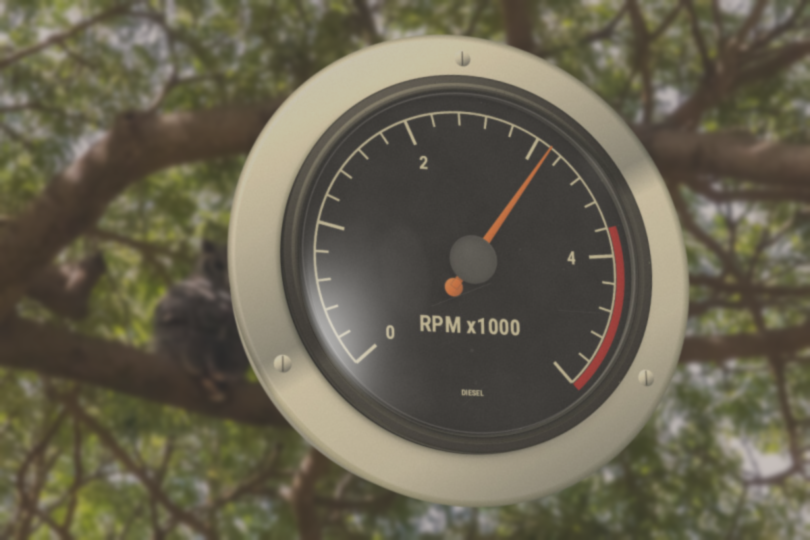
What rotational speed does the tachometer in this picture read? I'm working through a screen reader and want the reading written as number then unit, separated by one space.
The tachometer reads 3100 rpm
